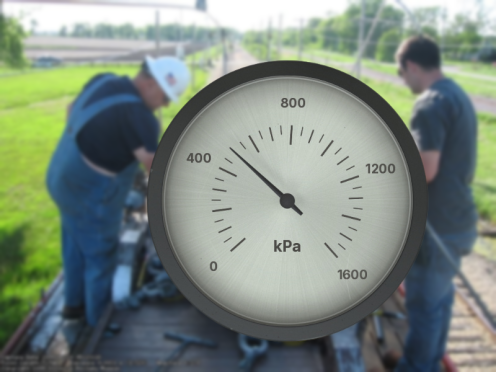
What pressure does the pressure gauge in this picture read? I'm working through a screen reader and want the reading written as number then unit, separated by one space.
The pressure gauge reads 500 kPa
